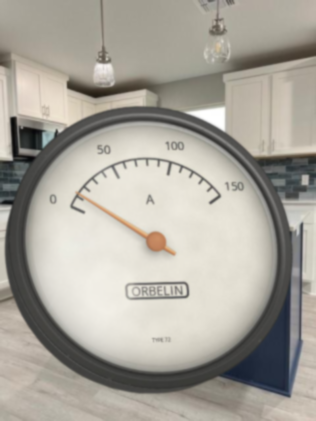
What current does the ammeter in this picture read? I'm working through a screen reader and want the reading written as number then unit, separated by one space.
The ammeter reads 10 A
